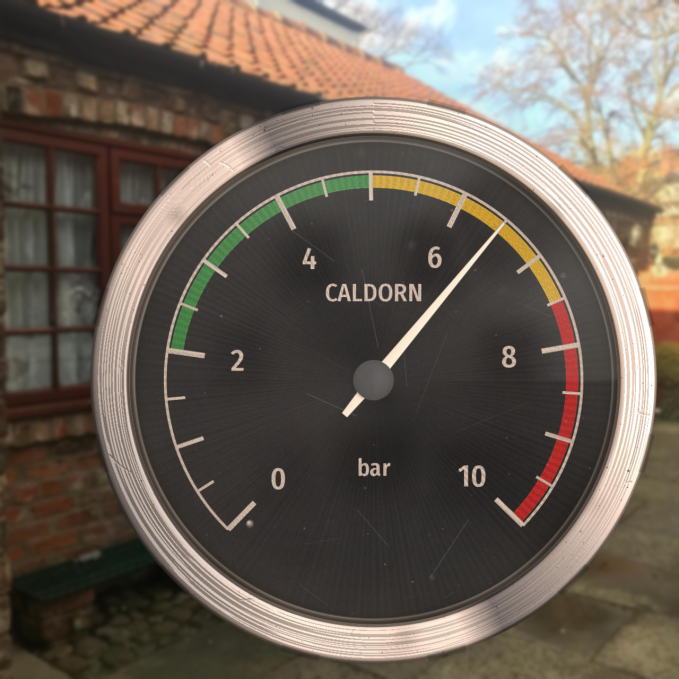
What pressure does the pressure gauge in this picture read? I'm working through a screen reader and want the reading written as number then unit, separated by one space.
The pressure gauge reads 6.5 bar
